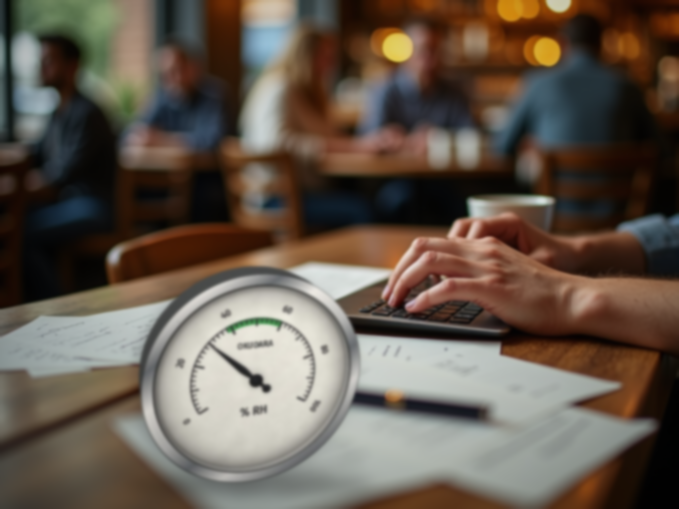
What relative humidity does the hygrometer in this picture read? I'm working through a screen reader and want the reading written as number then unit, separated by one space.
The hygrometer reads 30 %
